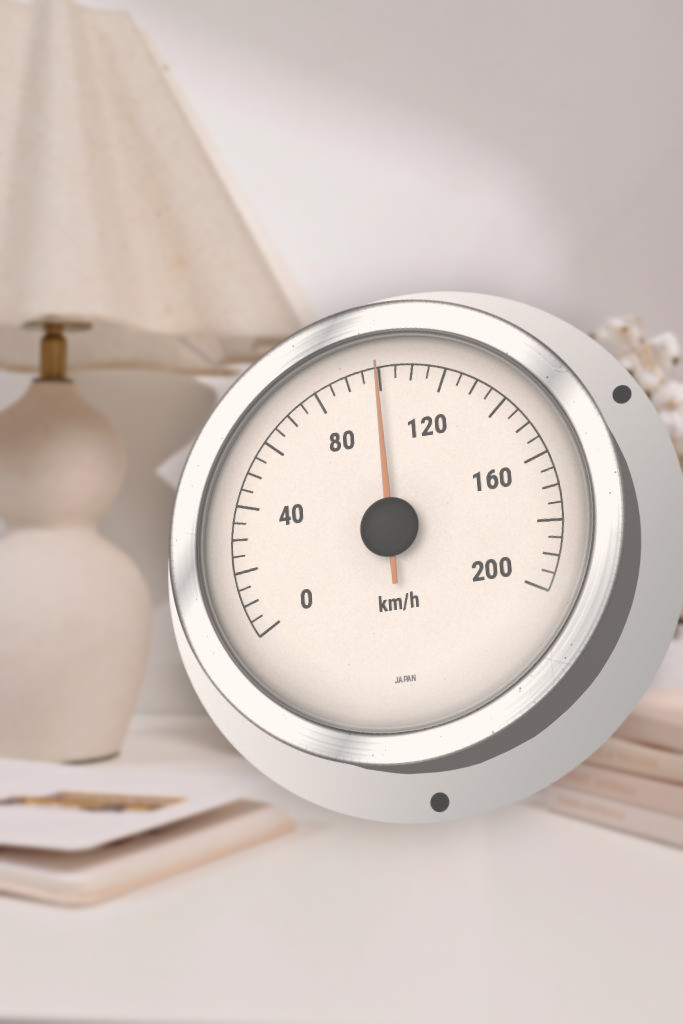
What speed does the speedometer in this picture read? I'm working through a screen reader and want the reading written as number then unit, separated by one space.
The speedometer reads 100 km/h
